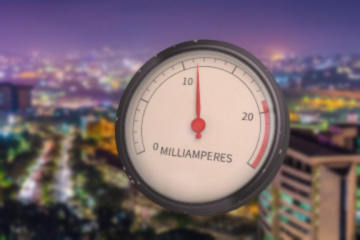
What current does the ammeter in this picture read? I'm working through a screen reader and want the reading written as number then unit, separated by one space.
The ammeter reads 11.5 mA
